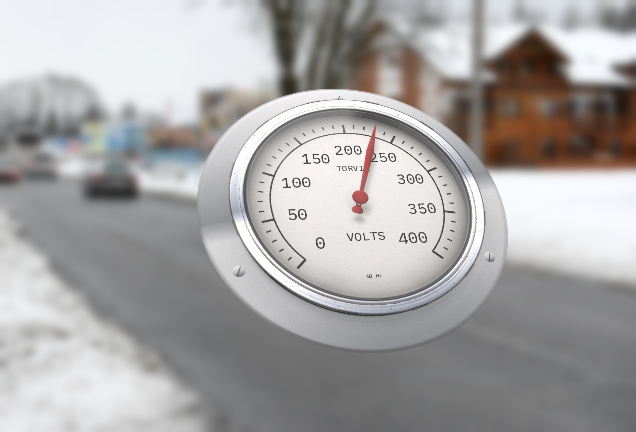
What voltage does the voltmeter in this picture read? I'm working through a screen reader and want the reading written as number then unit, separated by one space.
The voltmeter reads 230 V
